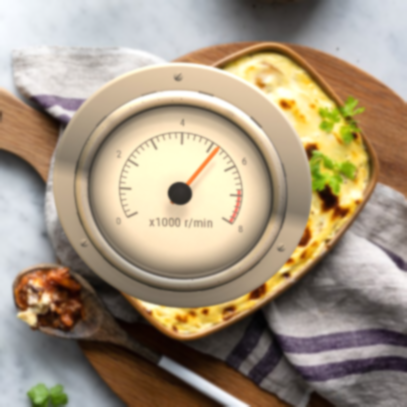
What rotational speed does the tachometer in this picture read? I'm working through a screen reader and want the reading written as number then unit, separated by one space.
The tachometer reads 5200 rpm
